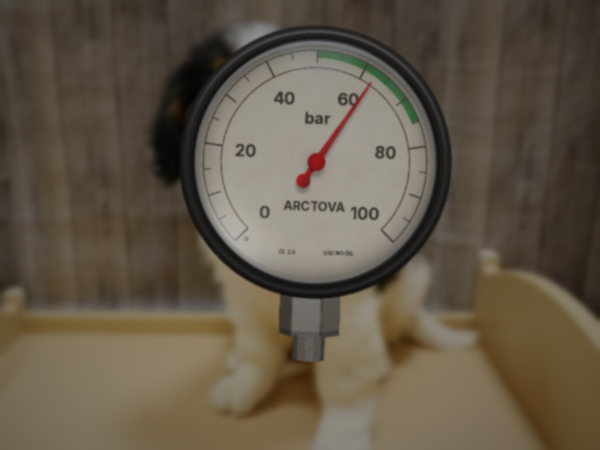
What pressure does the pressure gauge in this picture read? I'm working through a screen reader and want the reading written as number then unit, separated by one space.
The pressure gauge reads 62.5 bar
